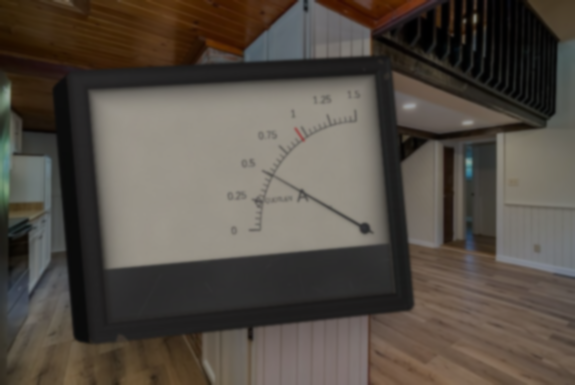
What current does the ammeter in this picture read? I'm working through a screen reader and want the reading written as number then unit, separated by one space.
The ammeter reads 0.5 A
